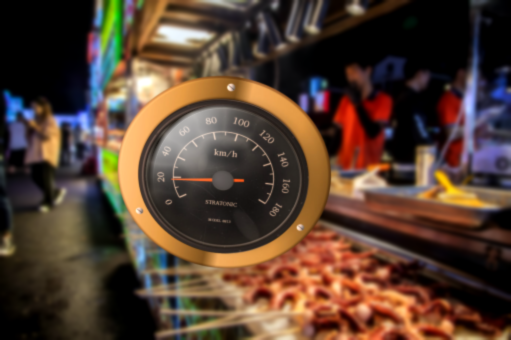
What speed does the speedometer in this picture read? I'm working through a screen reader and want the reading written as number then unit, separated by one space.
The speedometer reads 20 km/h
